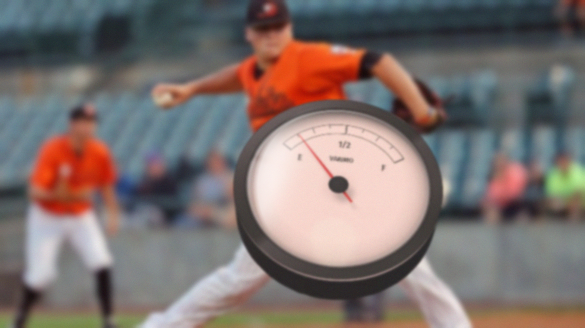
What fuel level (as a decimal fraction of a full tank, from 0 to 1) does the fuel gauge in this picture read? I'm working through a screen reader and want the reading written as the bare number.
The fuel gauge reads 0.125
